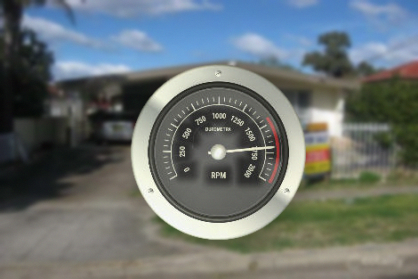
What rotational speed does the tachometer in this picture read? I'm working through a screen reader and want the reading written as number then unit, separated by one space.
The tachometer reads 1700 rpm
